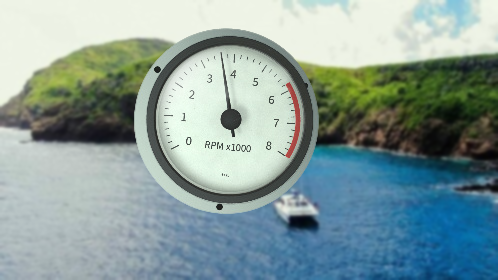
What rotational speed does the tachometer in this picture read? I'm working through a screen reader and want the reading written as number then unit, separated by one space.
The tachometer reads 3600 rpm
